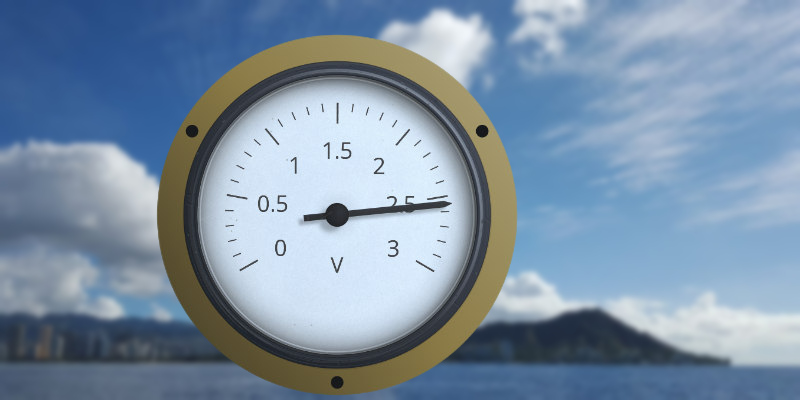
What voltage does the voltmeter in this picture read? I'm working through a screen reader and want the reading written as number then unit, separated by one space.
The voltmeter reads 2.55 V
